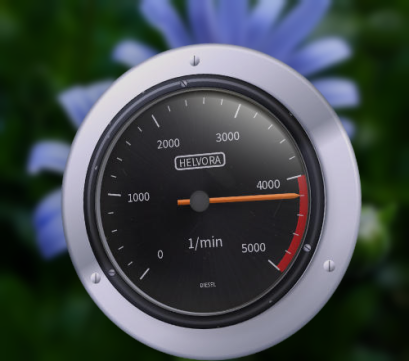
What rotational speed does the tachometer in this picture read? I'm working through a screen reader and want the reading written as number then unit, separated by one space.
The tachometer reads 4200 rpm
